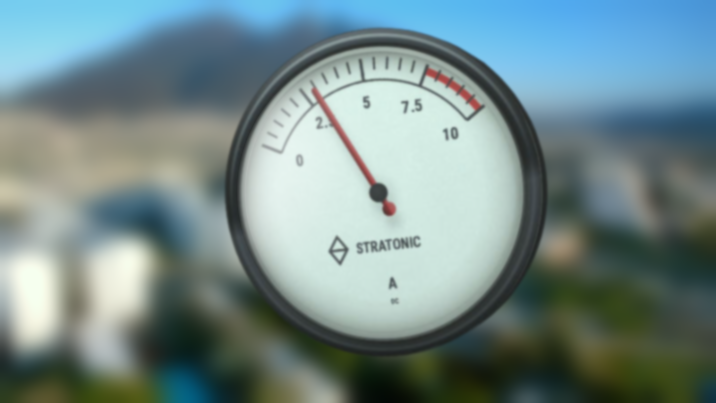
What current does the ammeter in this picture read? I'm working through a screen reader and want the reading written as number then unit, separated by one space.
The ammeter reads 3 A
